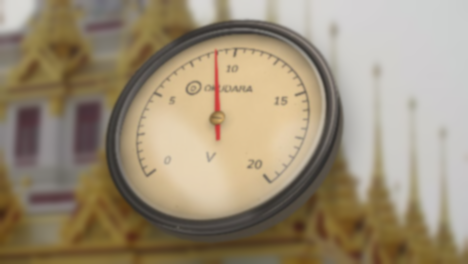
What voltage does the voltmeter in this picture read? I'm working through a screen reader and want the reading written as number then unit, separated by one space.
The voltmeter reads 9 V
